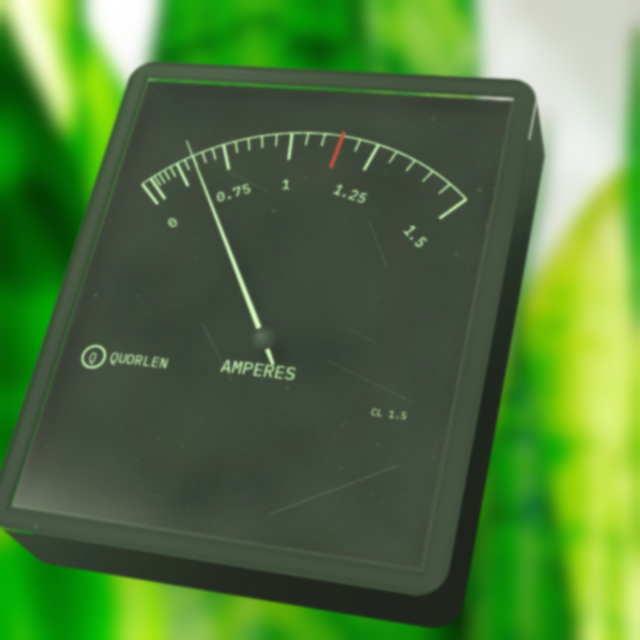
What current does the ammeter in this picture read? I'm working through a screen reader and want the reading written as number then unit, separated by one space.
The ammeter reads 0.6 A
